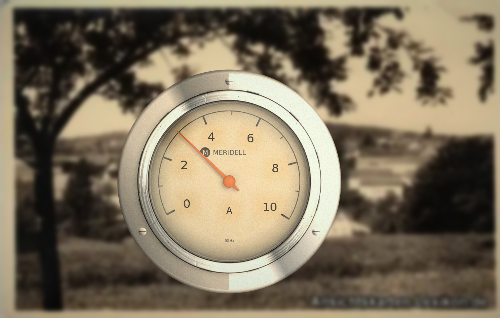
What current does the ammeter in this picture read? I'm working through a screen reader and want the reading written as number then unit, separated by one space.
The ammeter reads 3 A
